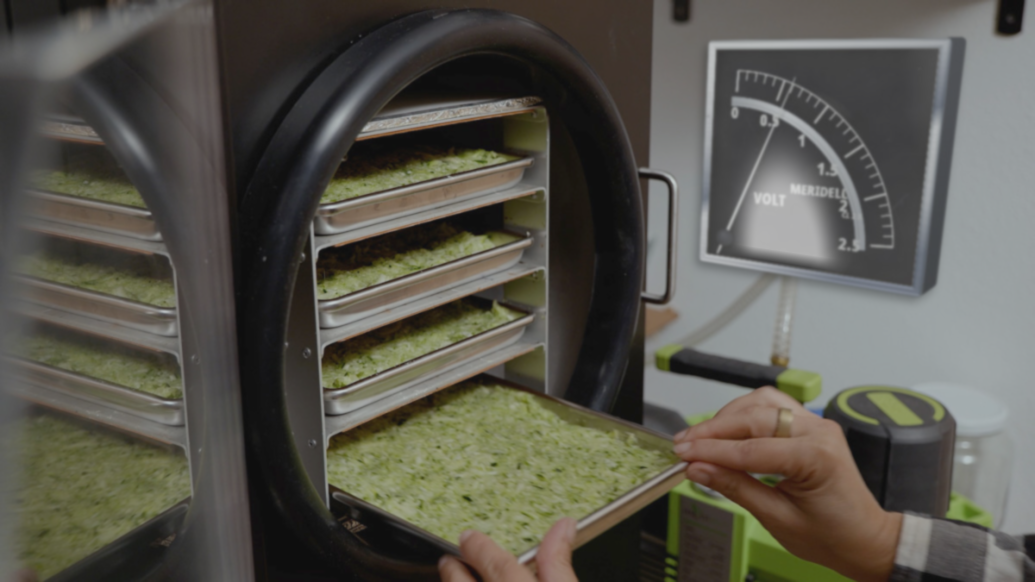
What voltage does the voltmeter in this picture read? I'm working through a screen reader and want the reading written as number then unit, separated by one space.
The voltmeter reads 0.6 V
